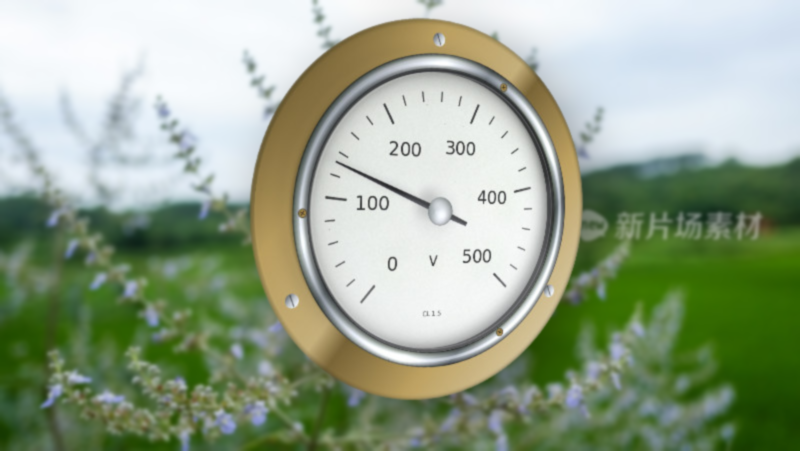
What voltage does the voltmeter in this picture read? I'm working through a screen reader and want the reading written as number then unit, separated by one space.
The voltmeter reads 130 V
